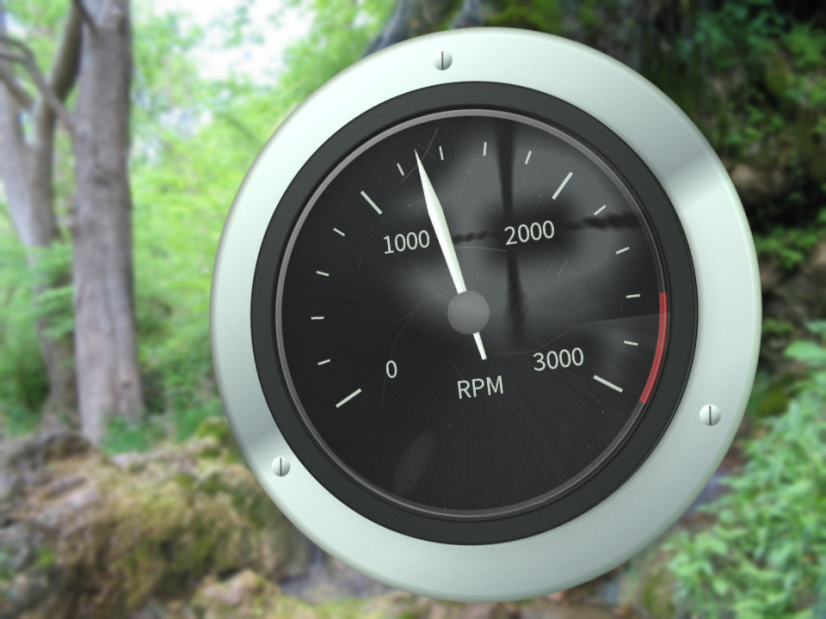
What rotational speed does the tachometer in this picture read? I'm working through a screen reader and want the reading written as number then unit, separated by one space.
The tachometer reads 1300 rpm
